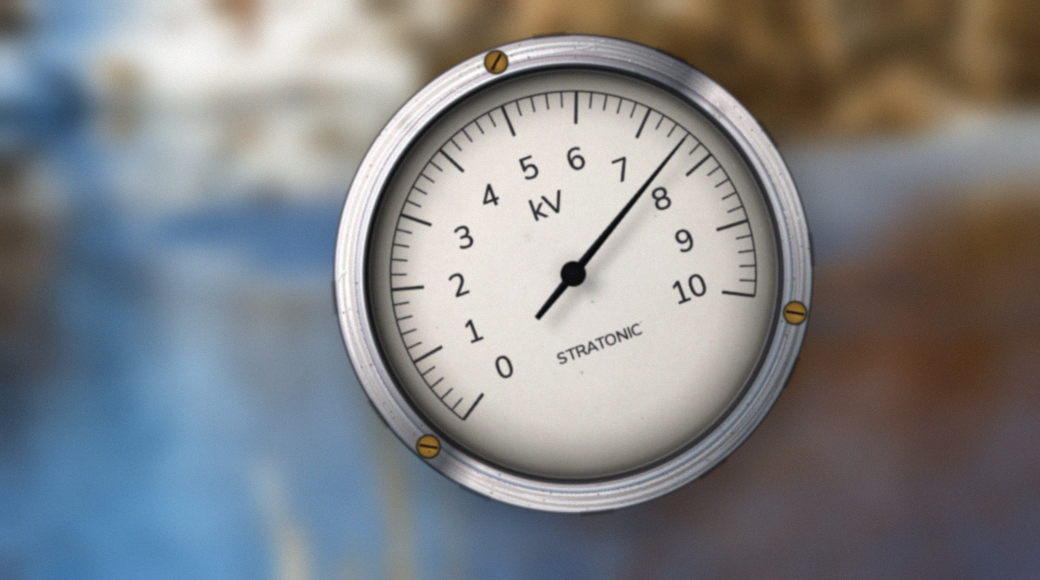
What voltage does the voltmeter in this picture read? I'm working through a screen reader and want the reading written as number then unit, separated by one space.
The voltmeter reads 7.6 kV
